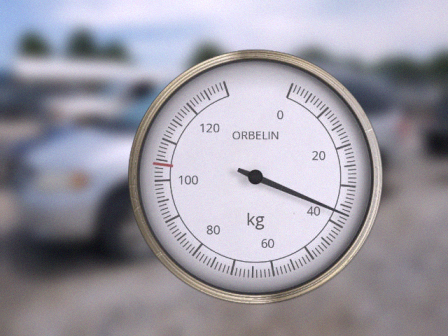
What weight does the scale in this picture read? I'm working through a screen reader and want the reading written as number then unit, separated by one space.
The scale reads 37 kg
